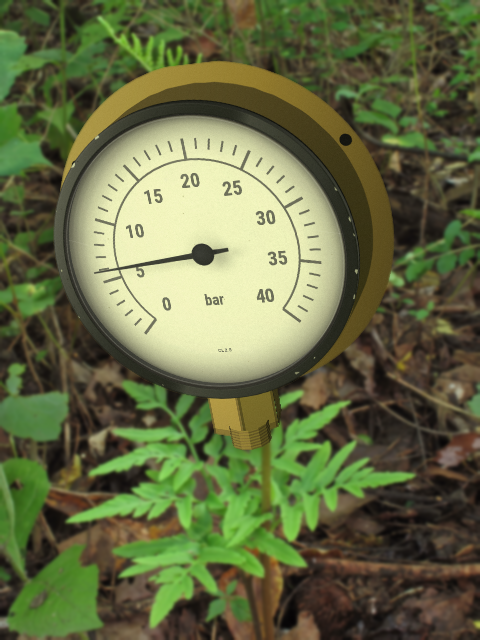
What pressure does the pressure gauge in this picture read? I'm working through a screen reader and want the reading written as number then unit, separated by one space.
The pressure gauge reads 6 bar
